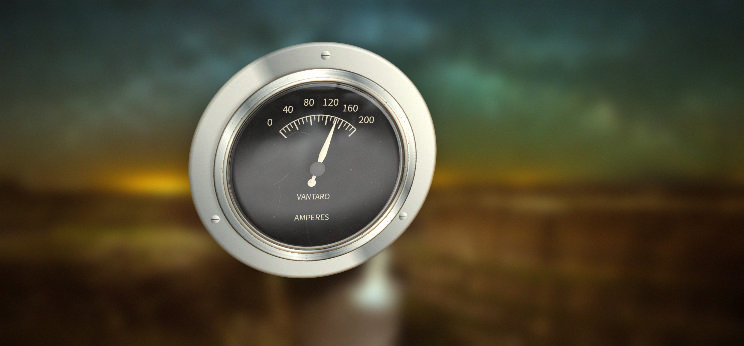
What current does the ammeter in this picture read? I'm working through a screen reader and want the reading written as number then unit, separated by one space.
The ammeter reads 140 A
